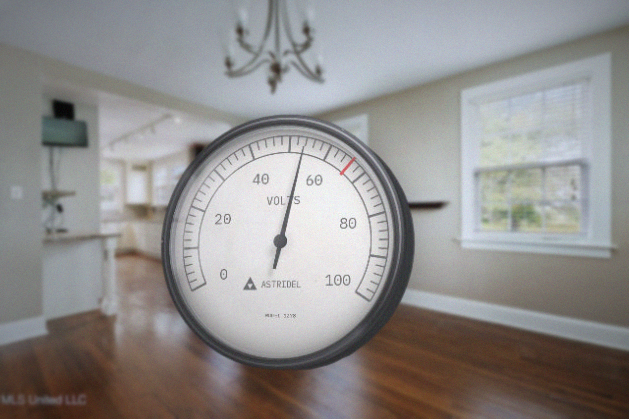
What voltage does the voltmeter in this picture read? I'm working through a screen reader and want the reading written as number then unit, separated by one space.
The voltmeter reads 54 V
